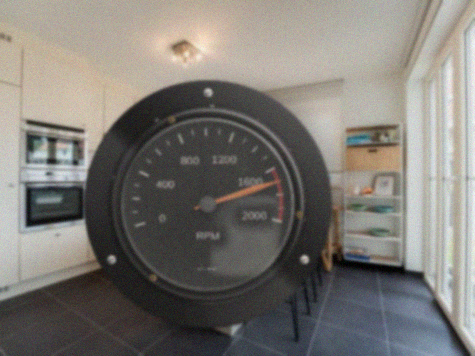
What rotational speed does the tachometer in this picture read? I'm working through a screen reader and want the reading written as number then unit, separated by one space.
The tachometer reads 1700 rpm
